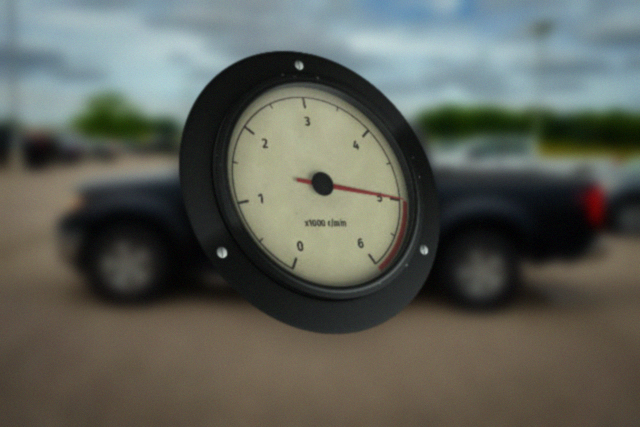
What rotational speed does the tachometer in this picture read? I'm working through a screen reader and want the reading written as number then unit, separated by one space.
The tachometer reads 5000 rpm
